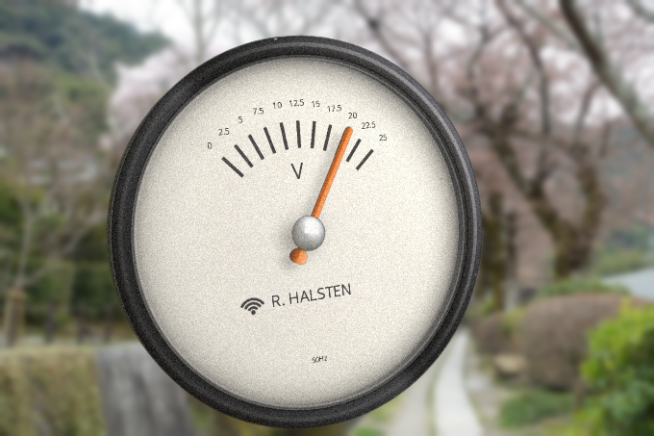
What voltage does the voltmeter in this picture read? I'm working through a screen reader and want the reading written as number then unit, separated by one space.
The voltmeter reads 20 V
